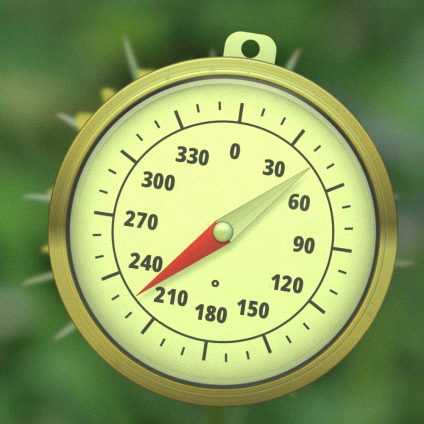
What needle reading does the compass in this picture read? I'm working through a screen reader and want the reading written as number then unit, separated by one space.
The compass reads 225 °
